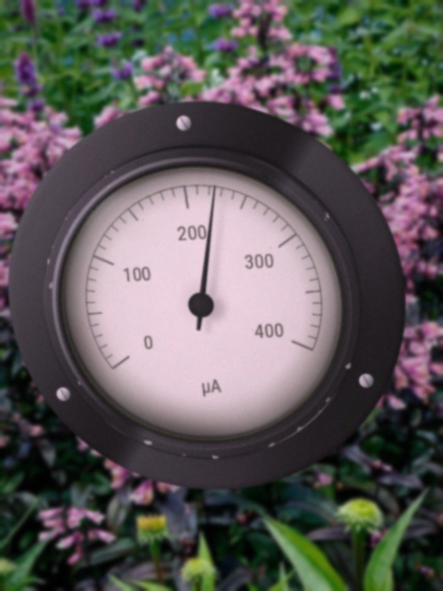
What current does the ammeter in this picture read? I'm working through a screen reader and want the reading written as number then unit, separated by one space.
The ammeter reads 225 µA
